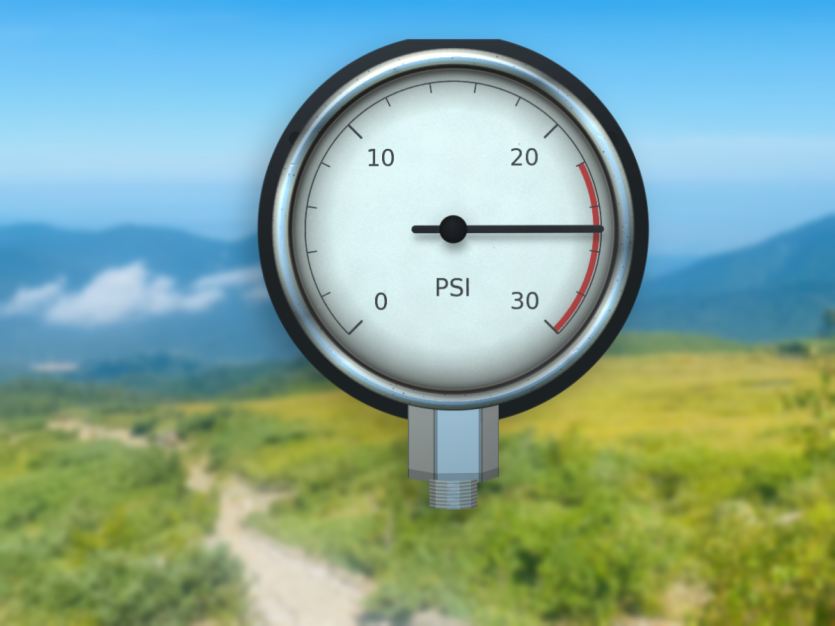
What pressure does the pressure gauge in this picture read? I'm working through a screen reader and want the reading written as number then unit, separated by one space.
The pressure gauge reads 25 psi
